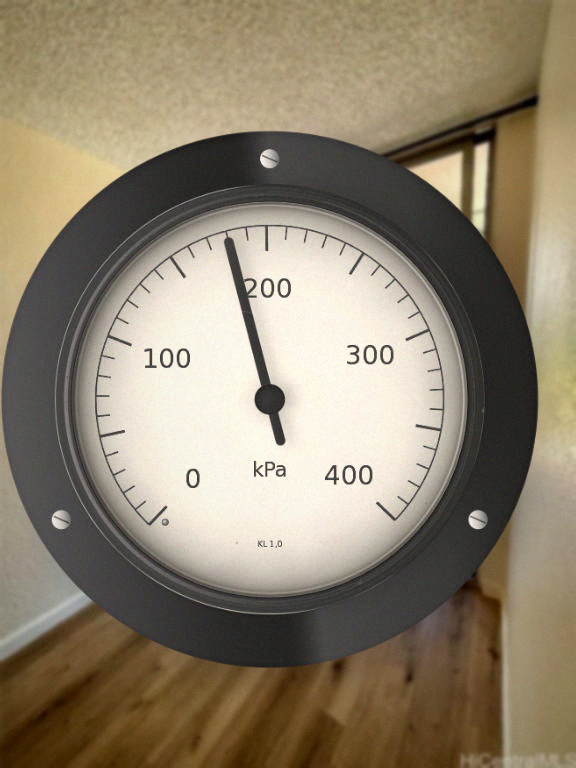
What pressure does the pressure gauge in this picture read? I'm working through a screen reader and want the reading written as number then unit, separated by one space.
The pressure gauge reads 180 kPa
